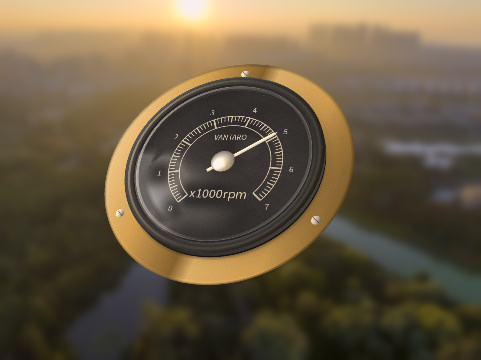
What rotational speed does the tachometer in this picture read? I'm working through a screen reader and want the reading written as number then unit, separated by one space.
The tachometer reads 5000 rpm
